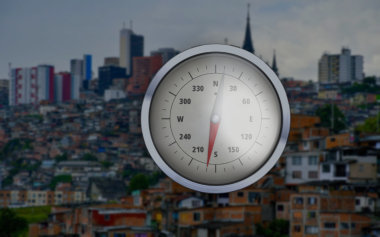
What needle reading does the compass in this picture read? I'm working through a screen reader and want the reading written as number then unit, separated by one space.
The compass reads 190 °
